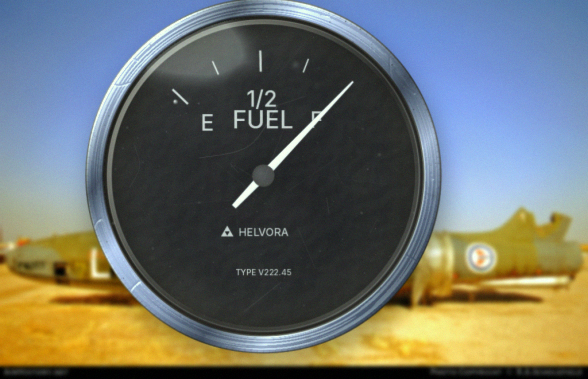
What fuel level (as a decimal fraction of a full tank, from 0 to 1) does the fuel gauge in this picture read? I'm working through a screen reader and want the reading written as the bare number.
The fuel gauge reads 1
